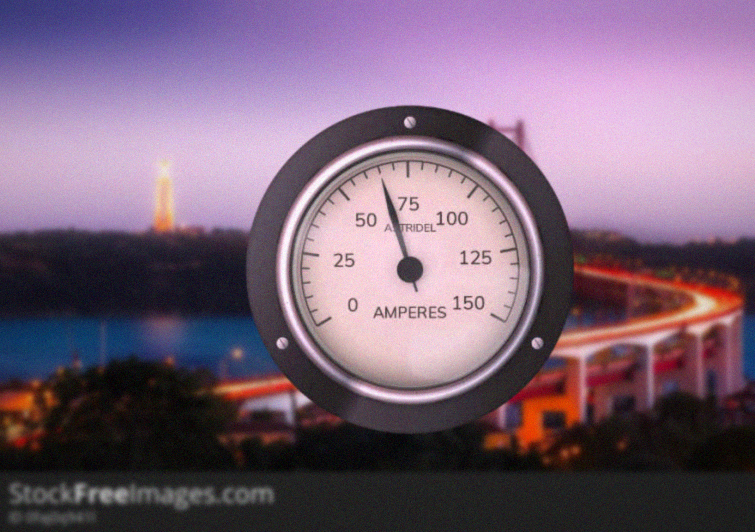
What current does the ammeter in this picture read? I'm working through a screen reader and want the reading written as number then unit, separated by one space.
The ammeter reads 65 A
